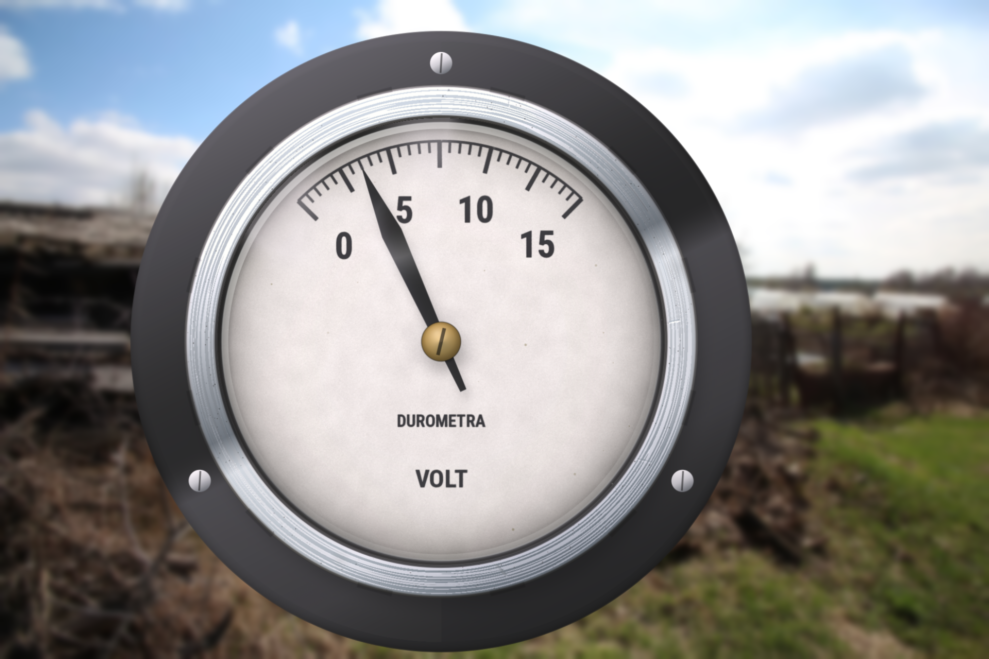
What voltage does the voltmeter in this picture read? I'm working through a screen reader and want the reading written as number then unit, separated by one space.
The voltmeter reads 3.5 V
